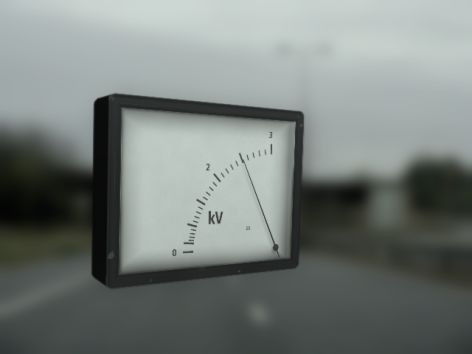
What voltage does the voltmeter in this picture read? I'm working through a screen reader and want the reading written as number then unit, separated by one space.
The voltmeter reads 2.5 kV
